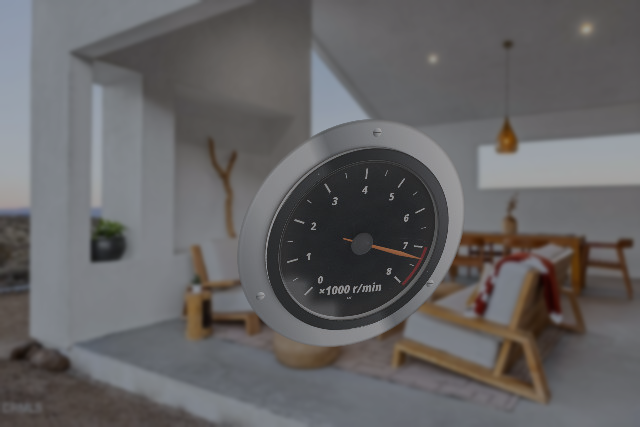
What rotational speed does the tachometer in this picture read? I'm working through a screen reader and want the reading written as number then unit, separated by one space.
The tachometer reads 7250 rpm
